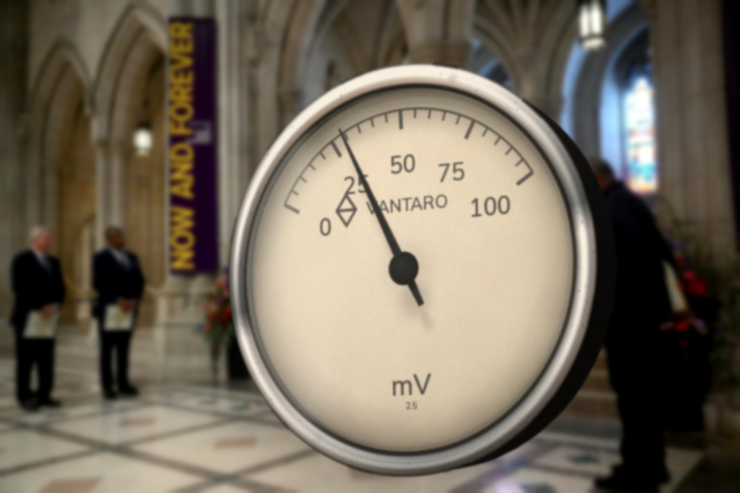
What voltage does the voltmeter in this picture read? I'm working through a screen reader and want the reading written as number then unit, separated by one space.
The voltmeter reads 30 mV
